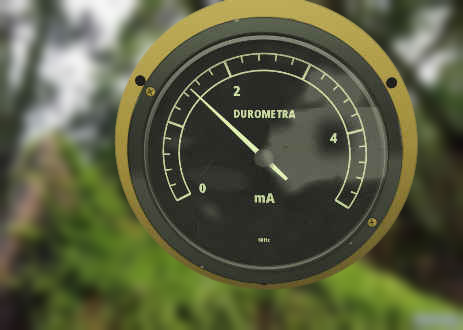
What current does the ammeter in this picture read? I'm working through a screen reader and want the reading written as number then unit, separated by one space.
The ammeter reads 1.5 mA
